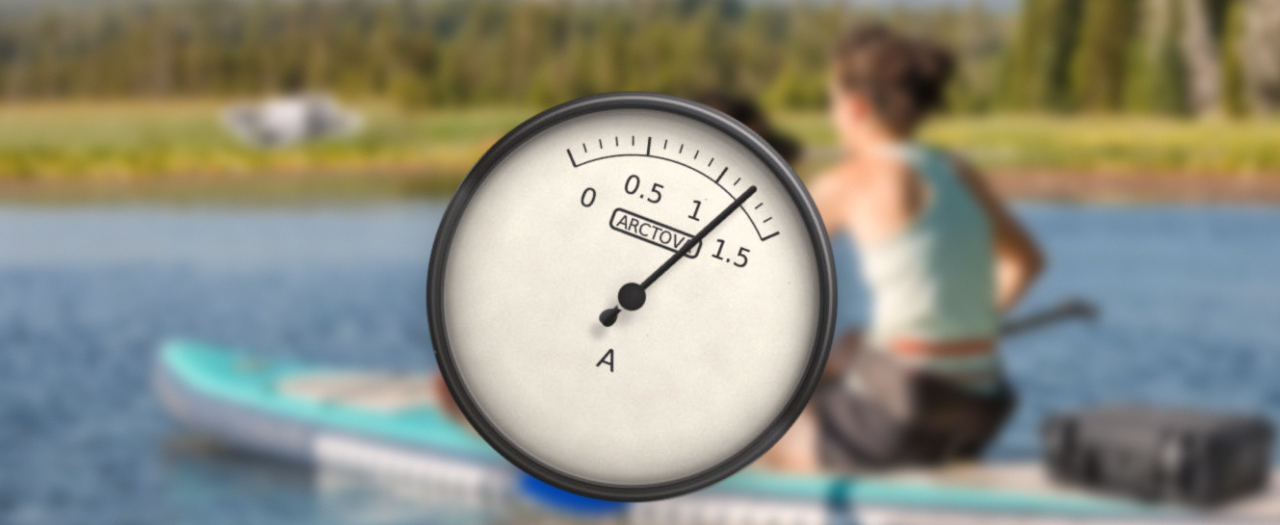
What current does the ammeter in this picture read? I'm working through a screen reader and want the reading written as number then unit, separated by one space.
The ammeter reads 1.2 A
